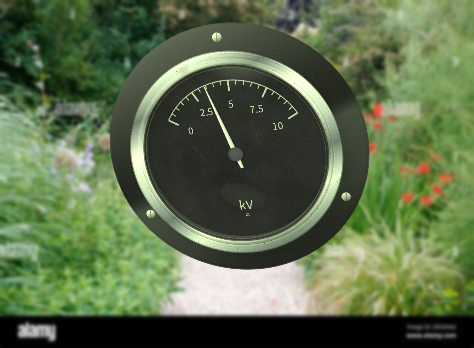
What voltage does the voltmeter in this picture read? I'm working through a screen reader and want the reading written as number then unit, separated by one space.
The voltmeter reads 3.5 kV
